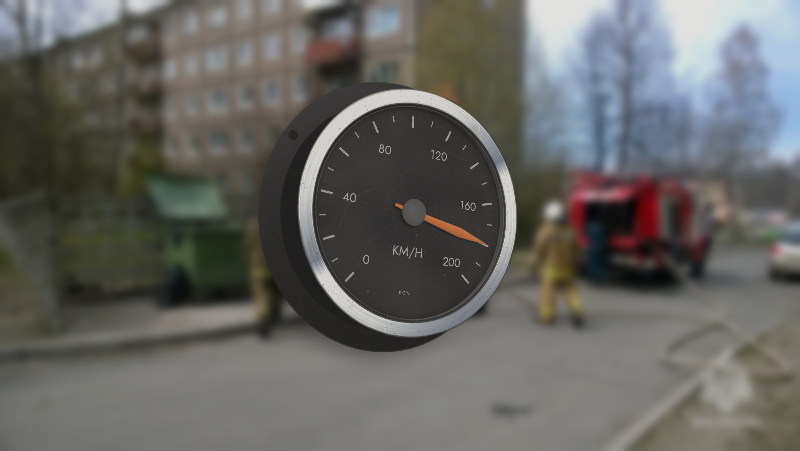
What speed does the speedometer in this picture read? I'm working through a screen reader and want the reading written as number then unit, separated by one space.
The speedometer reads 180 km/h
